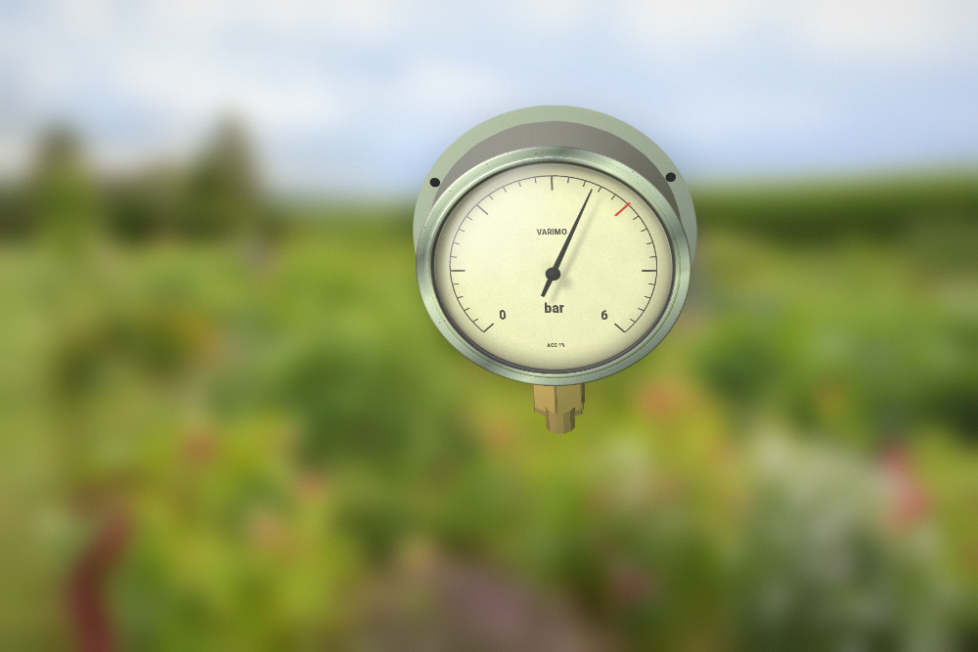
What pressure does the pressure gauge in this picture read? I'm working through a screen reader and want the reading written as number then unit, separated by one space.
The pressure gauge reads 3.5 bar
